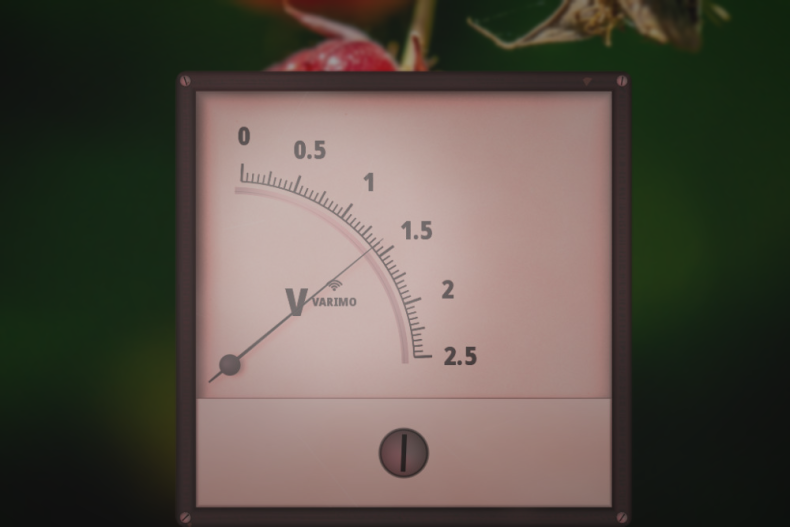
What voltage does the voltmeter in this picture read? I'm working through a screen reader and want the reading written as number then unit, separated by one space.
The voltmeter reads 1.4 V
